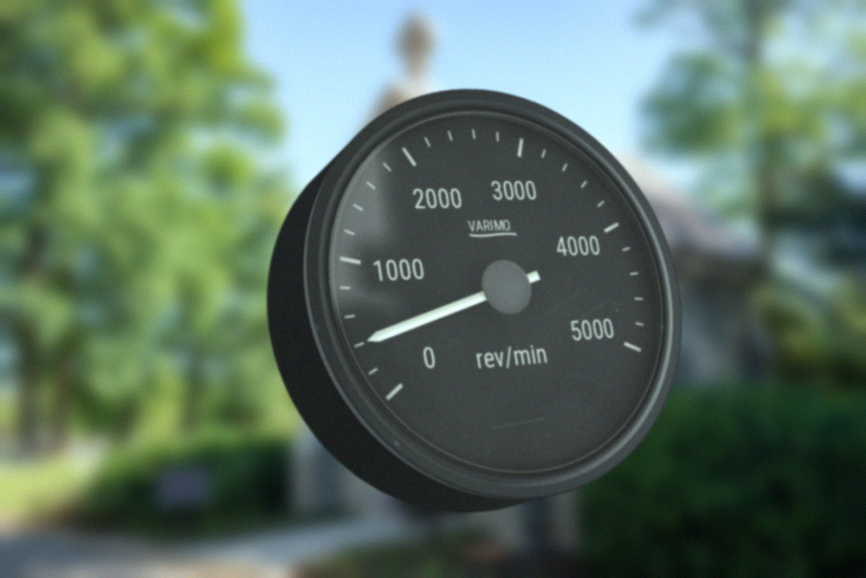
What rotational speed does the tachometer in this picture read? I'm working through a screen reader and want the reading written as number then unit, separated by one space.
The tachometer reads 400 rpm
